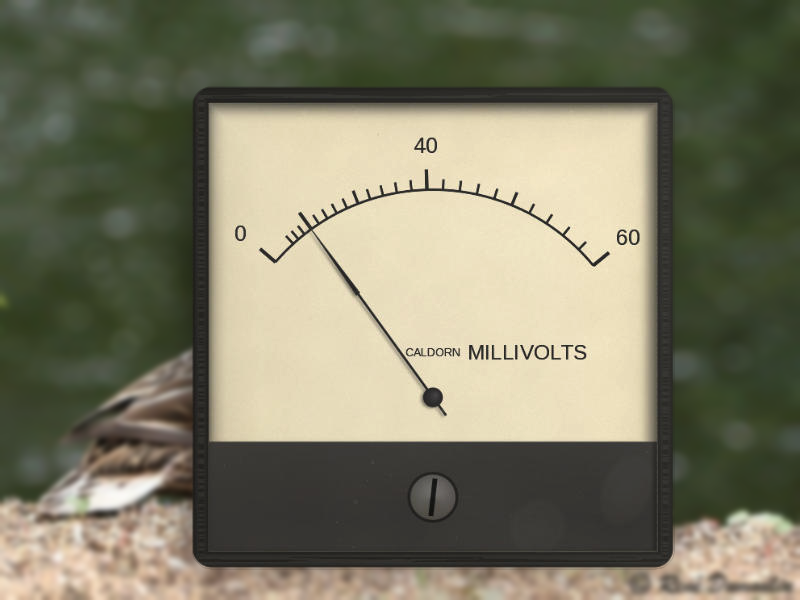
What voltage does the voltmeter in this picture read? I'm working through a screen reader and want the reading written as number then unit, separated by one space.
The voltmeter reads 20 mV
